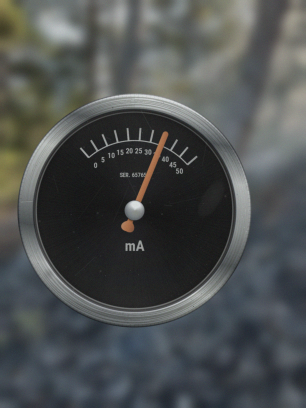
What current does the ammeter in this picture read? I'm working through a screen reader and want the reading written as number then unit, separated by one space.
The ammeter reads 35 mA
